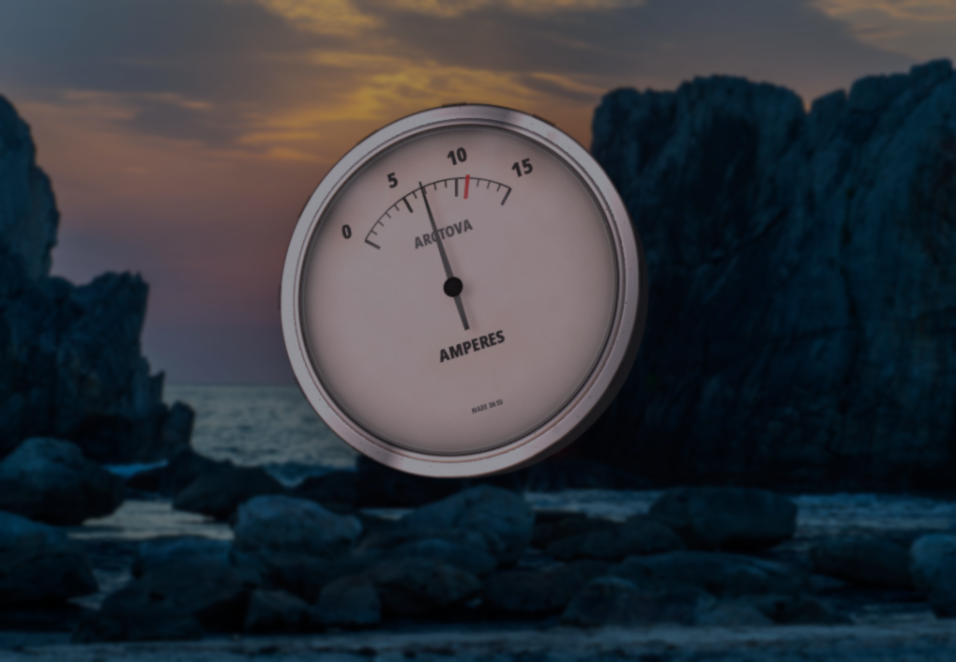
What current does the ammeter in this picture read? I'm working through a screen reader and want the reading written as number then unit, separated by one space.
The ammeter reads 7 A
